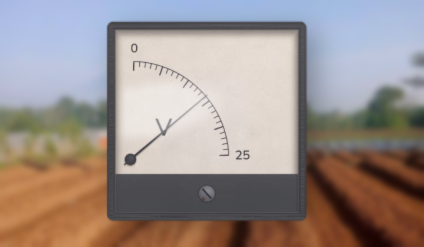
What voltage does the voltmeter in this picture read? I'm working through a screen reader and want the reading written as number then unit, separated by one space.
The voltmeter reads 14 V
